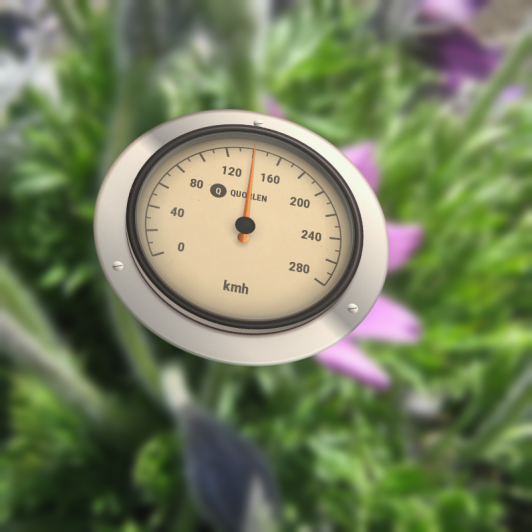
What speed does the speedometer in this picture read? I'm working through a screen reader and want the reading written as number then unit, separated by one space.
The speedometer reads 140 km/h
